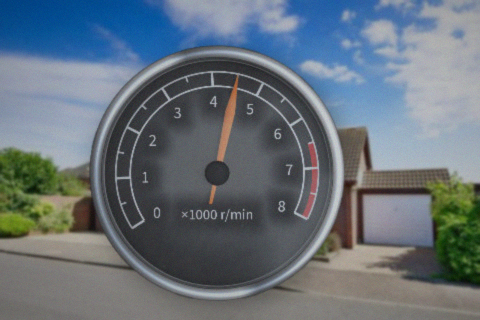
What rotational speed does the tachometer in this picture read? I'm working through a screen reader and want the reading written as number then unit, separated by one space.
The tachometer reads 4500 rpm
